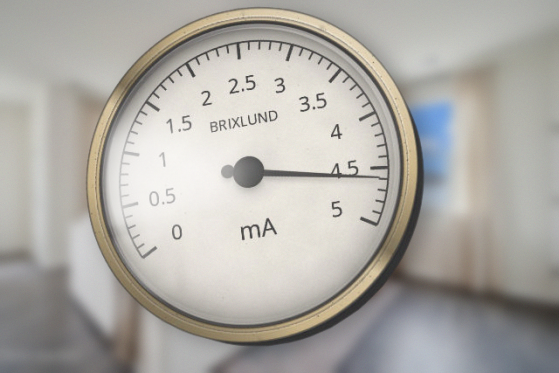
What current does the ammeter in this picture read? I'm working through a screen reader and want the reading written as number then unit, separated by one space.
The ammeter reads 4.6 mA
